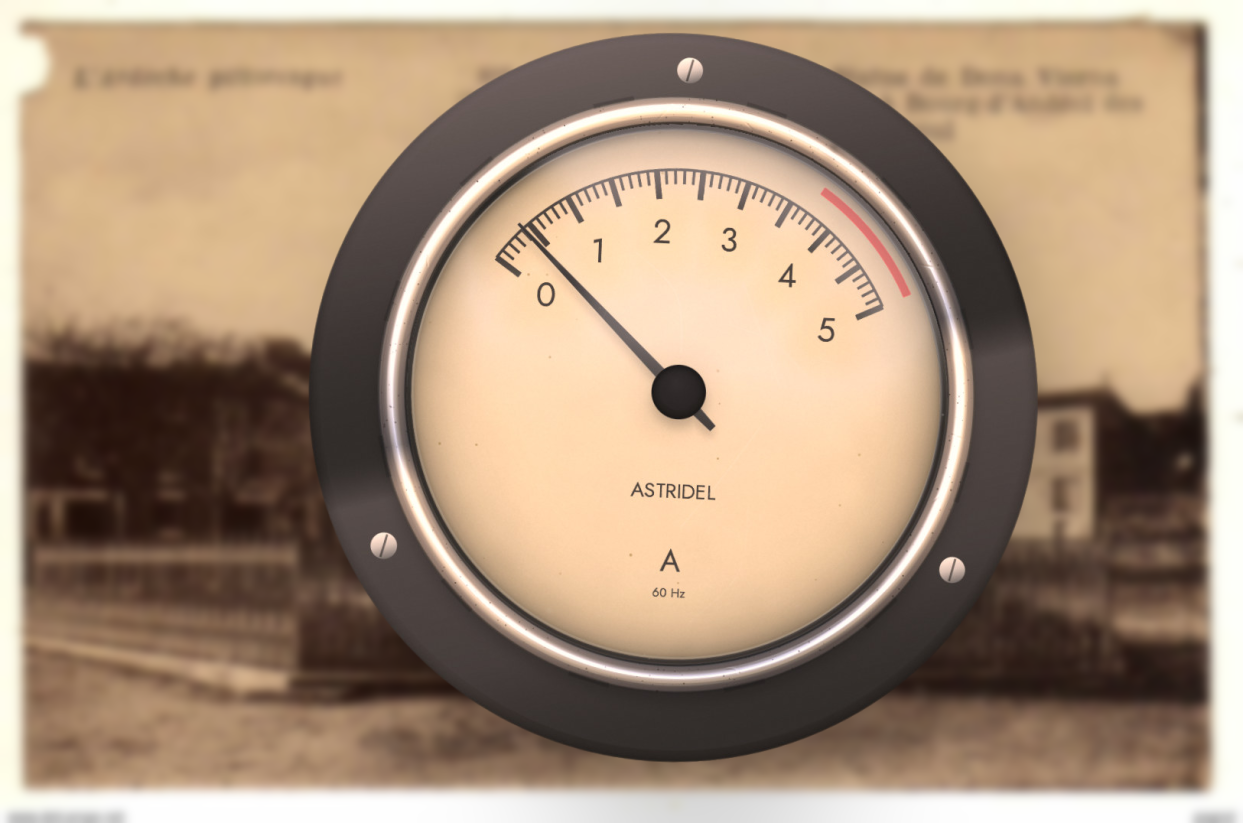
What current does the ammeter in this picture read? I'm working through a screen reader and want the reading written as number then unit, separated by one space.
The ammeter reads 0.4 A
